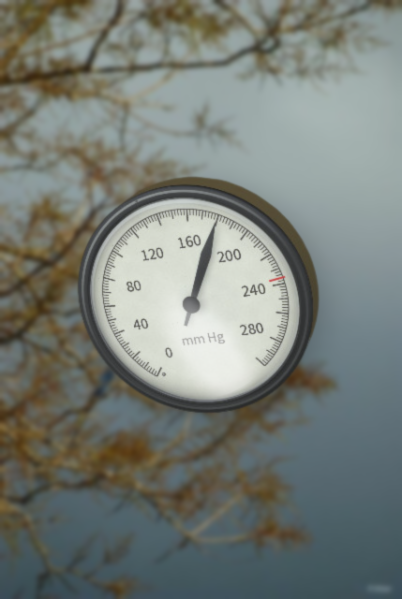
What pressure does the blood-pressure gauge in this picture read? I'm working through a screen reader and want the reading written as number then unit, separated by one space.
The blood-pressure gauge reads 180 mmHg
